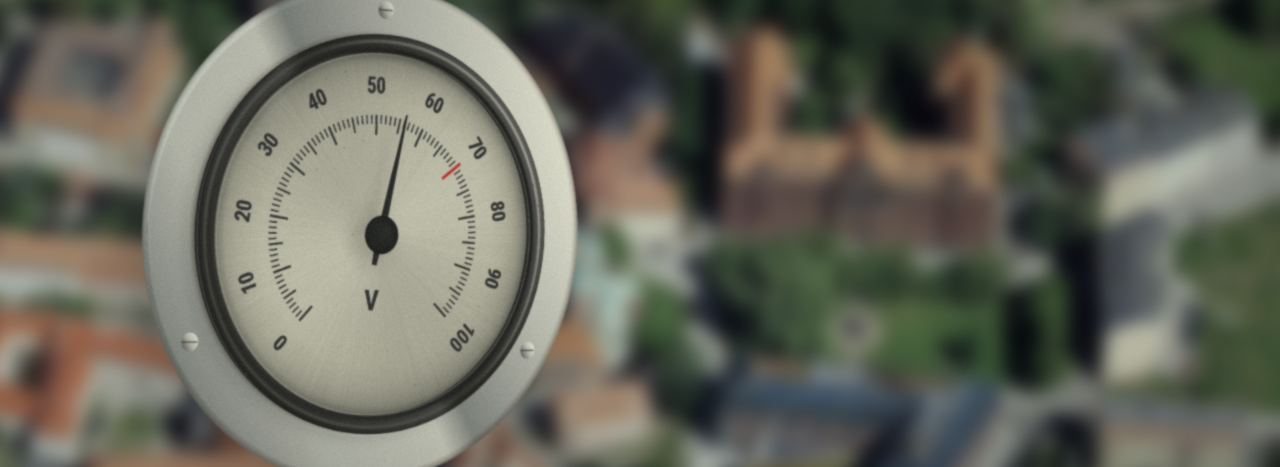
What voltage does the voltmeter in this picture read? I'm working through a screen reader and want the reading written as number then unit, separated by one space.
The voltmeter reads 55 V
